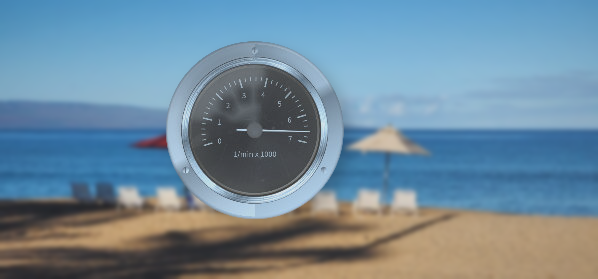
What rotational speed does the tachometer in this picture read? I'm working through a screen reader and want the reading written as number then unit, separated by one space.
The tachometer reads 6600 rpm
